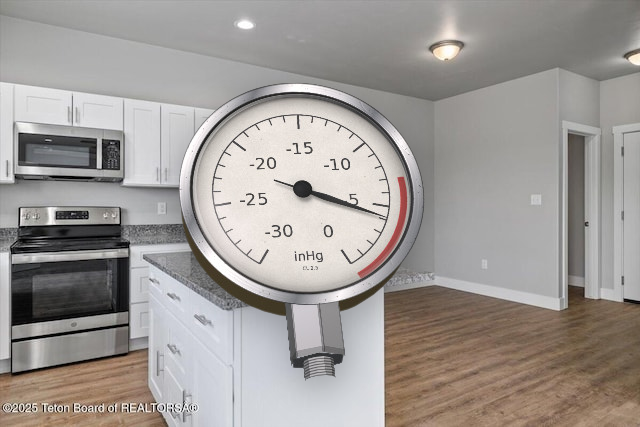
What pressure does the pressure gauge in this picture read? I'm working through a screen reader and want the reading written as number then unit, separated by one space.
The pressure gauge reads -4 inHg
